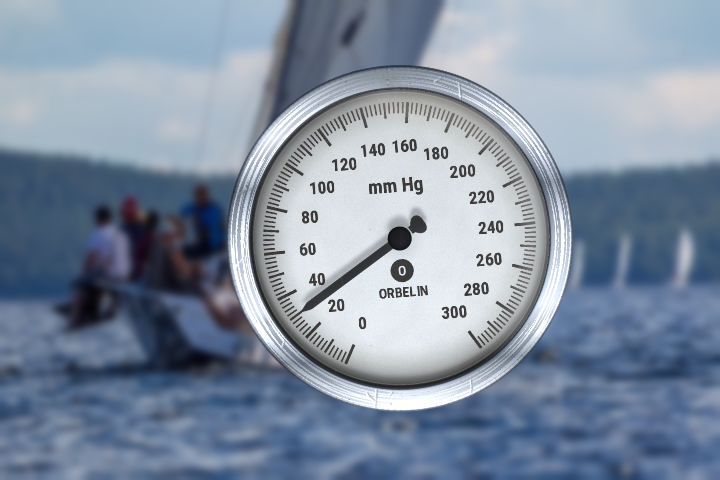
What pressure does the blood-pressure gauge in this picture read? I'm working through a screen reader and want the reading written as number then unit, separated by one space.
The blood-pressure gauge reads 30 mmHg
